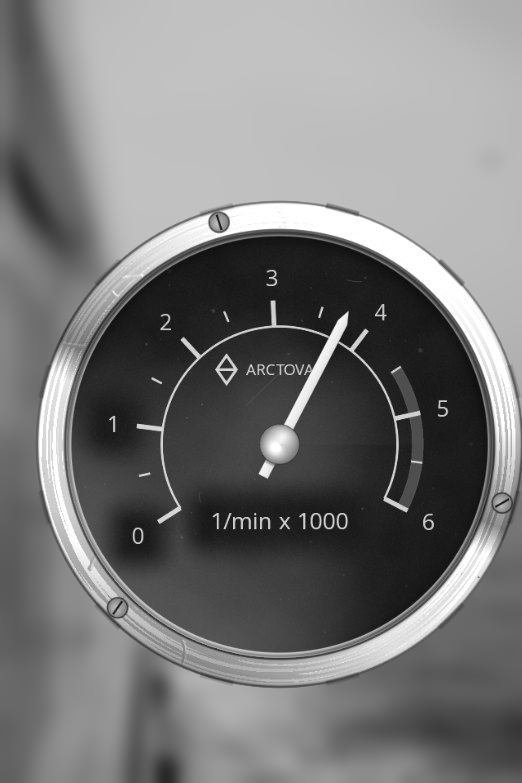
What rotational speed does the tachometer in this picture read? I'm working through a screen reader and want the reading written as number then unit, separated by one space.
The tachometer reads 3750 rpm
